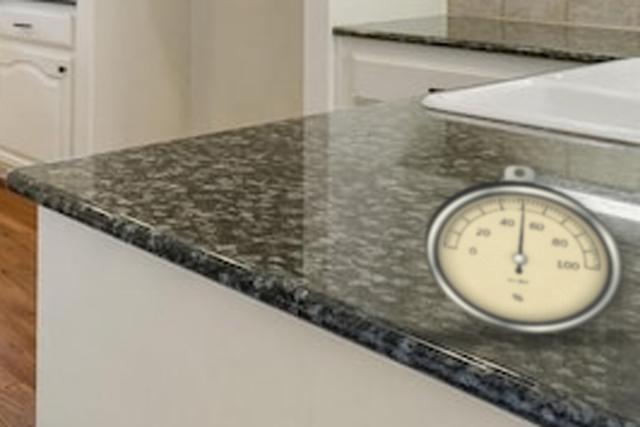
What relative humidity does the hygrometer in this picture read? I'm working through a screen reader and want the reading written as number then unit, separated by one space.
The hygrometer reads 50 %
